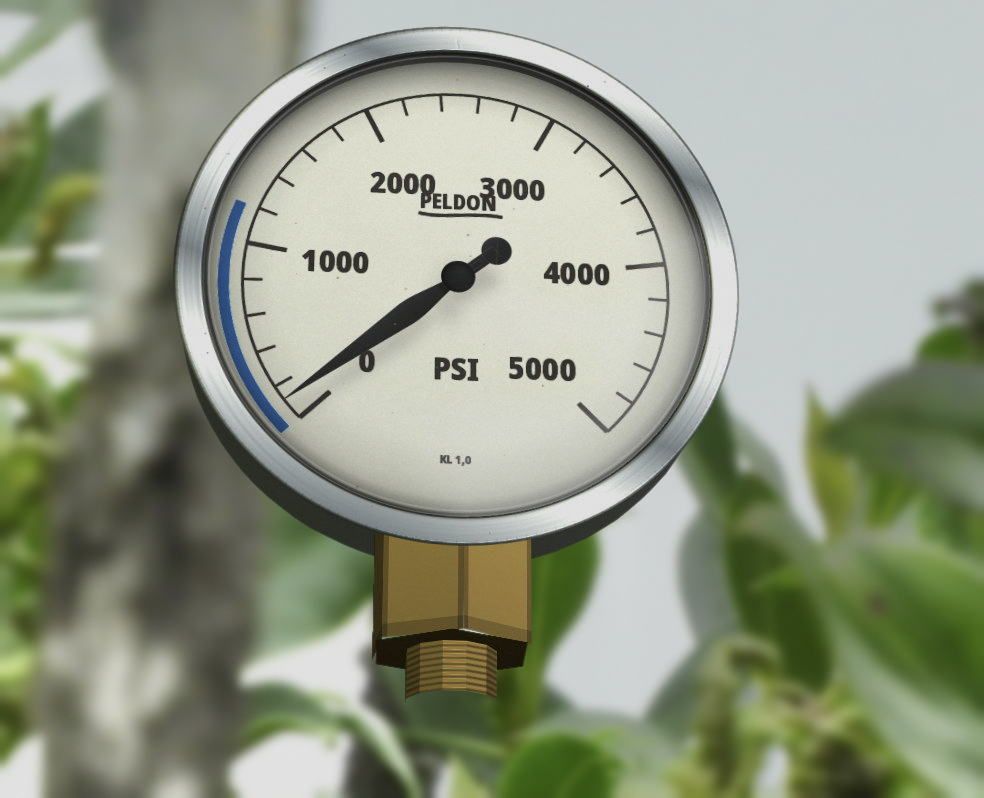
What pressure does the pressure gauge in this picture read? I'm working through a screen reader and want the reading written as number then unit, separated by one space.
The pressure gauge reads 100 psi
